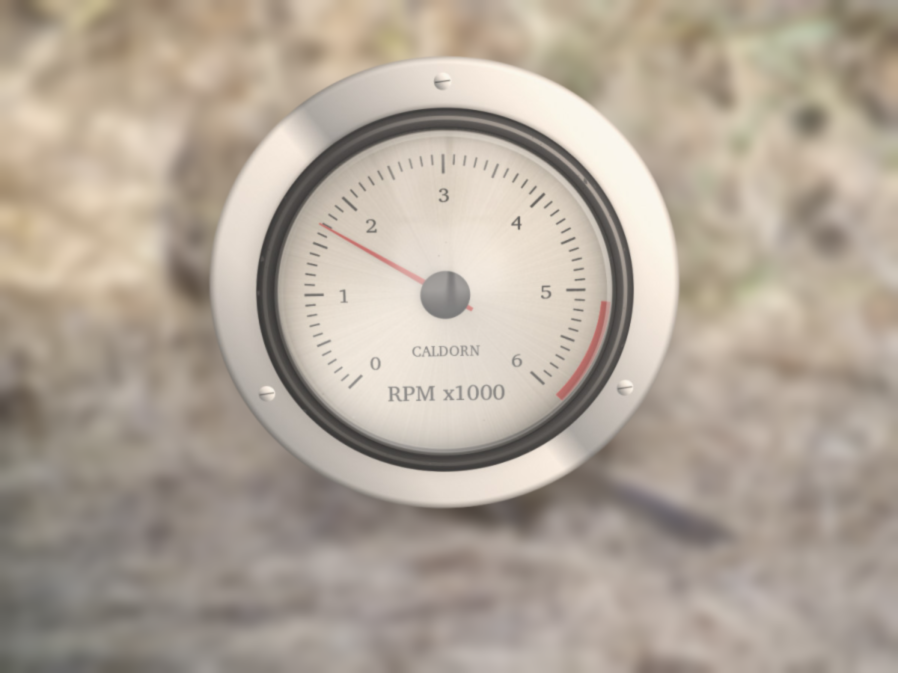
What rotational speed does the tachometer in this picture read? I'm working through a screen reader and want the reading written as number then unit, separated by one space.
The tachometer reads 1700 rpm
